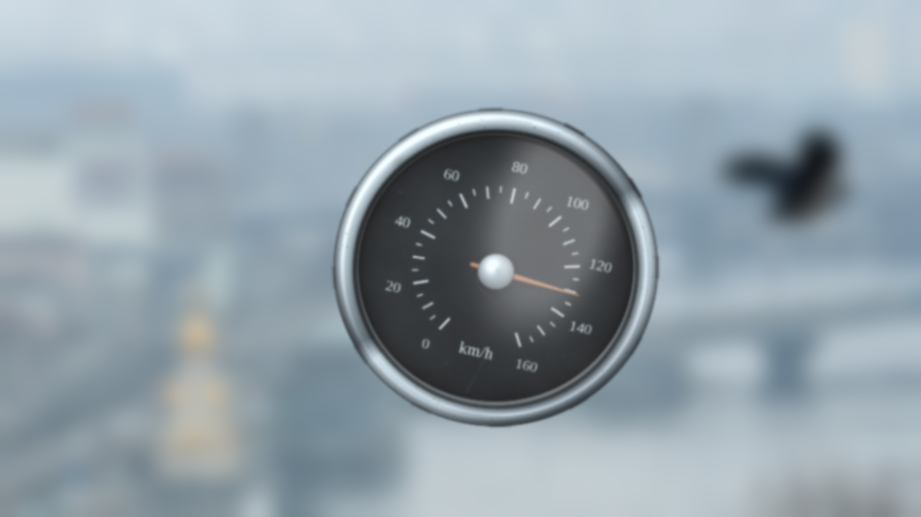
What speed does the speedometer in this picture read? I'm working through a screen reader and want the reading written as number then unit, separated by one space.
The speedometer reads 130 km/h
